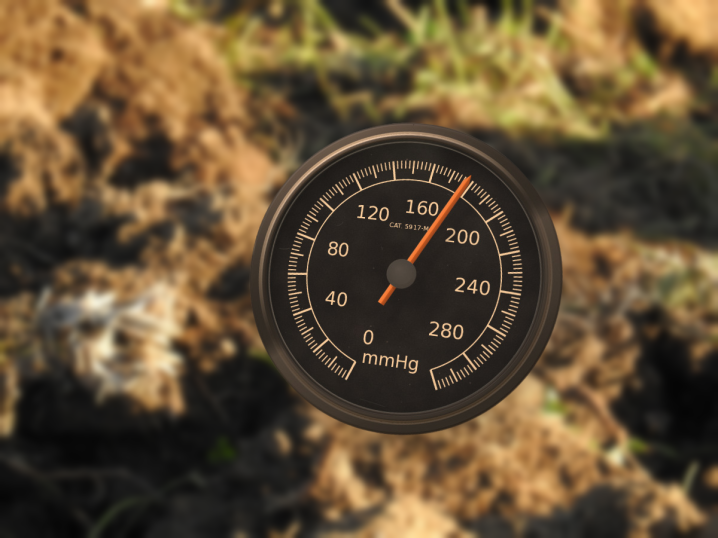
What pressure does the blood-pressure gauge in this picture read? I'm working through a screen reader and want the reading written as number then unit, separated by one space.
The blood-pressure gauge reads 178 mmHg
